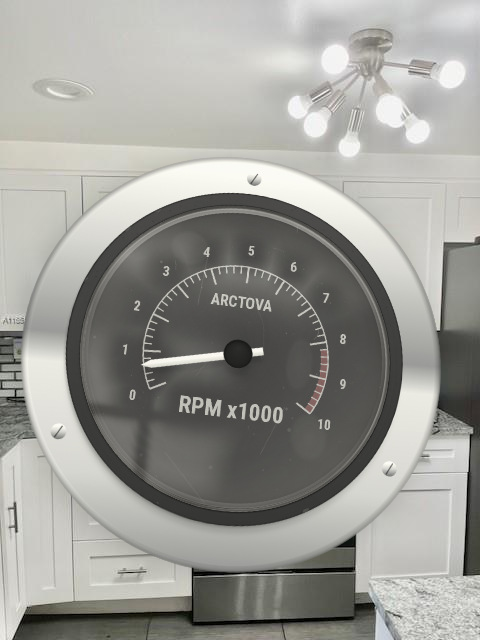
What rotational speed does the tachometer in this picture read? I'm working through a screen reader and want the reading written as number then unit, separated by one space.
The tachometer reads 600 rpm
